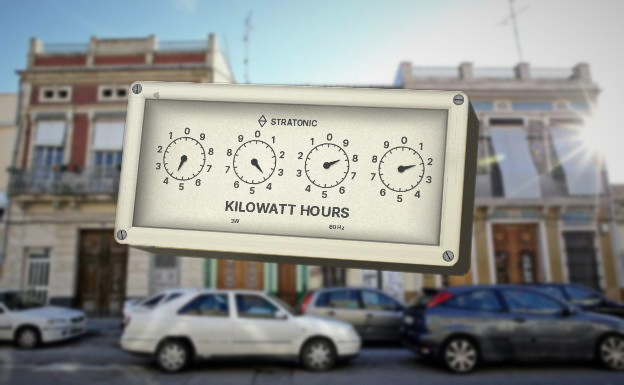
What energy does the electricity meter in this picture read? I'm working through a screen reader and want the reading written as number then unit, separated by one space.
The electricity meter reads 4382 kWh
